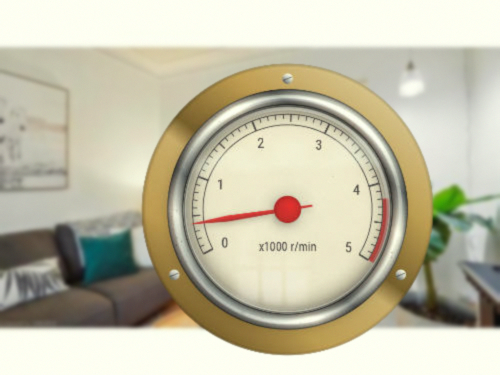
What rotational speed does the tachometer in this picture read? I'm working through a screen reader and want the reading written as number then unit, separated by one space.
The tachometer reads 400 rpm
